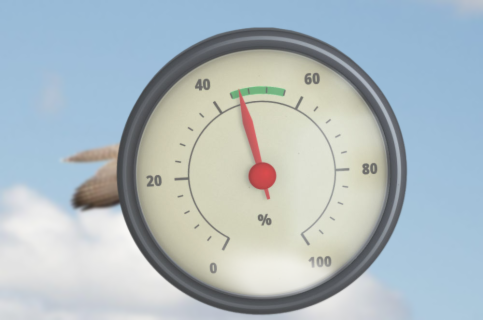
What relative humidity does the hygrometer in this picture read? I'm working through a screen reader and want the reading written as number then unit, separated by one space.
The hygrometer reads 46 %
